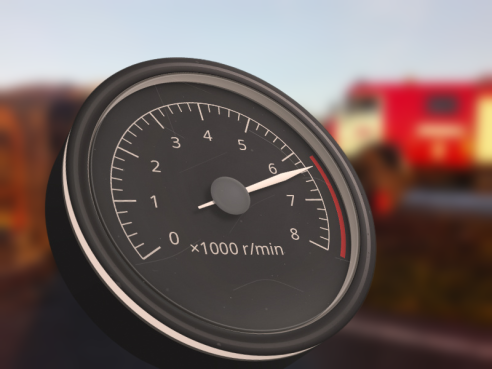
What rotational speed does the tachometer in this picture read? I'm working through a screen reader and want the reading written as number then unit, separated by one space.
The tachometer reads 6400 rpm
